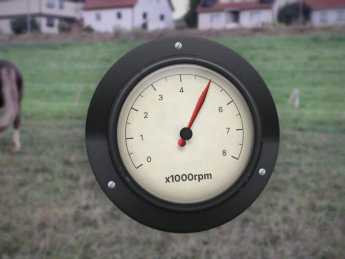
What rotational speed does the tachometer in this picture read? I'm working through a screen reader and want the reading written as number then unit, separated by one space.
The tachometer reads 5000 rpm
